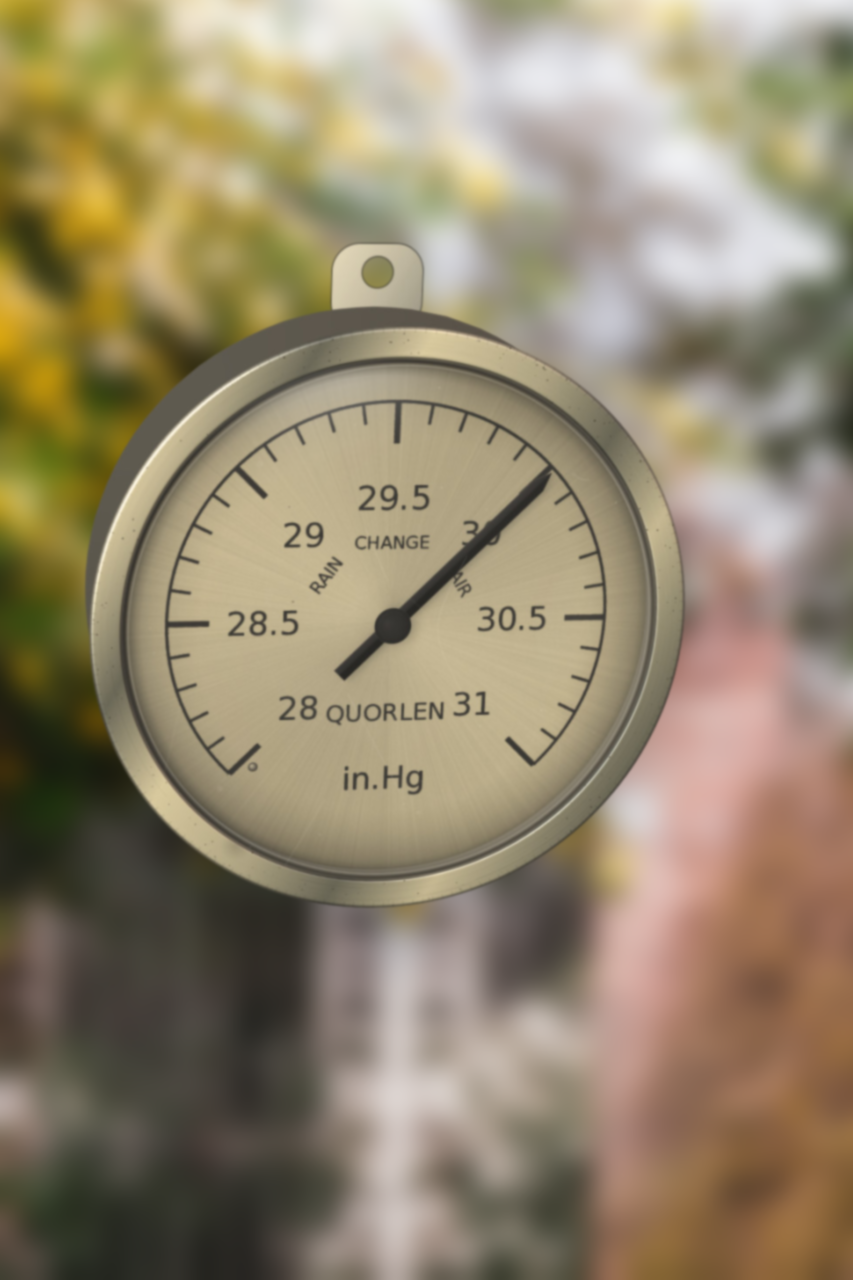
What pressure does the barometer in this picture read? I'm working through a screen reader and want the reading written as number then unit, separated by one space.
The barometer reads 30 inHg
